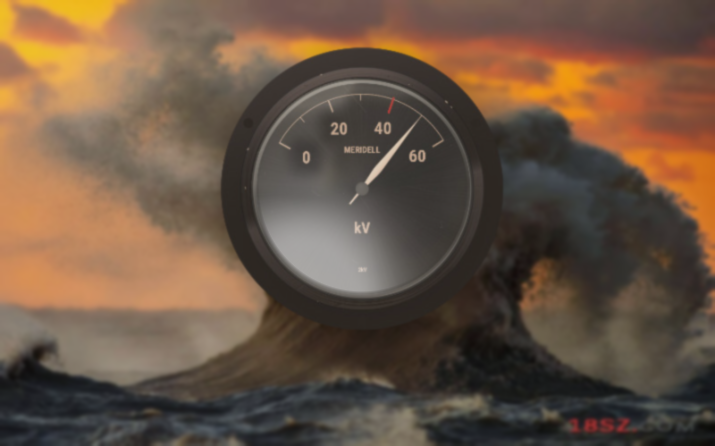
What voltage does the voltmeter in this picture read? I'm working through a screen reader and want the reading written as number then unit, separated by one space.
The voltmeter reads 50 kV
